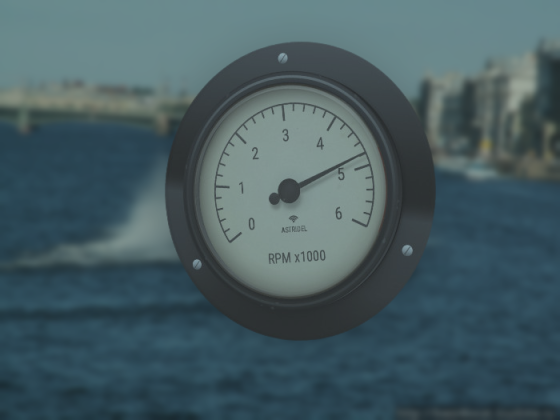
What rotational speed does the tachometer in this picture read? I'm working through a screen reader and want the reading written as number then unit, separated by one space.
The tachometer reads 4800 rpm
